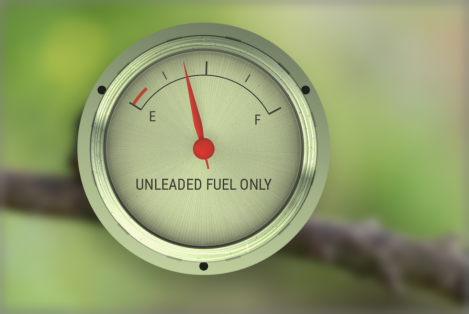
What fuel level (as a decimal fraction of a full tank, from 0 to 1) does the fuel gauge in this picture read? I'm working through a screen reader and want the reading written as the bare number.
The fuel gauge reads 0.375
